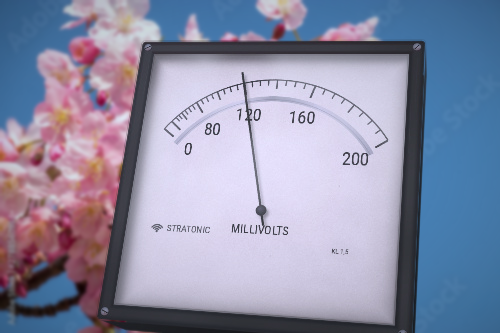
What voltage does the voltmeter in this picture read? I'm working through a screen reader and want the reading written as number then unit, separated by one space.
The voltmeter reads 120 mV
